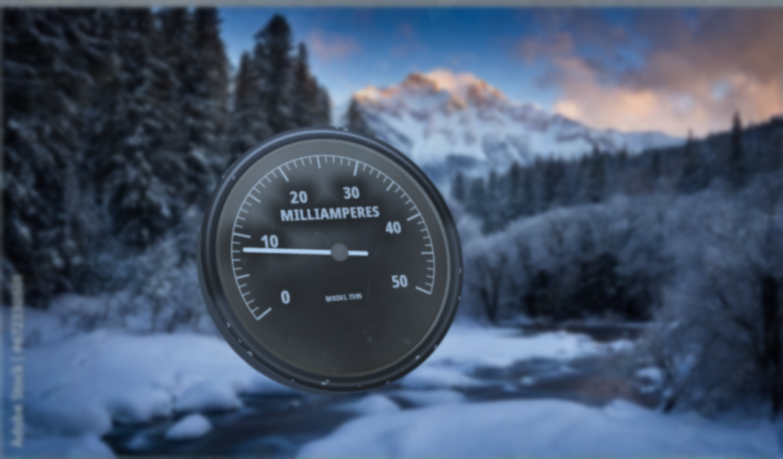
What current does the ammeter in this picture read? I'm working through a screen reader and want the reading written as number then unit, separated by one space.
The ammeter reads 8 mA
